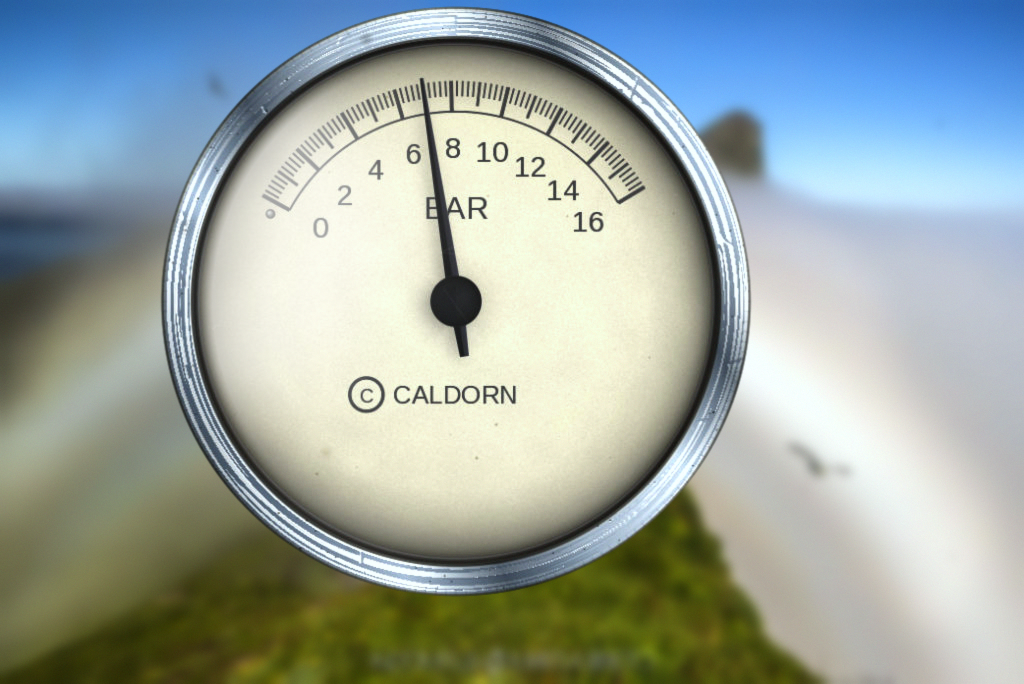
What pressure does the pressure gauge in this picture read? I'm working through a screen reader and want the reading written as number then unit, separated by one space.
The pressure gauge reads 7 bar
